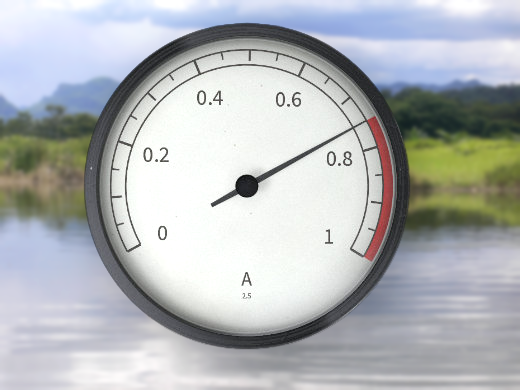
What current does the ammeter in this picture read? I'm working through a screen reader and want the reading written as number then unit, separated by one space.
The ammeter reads 0.75 A
